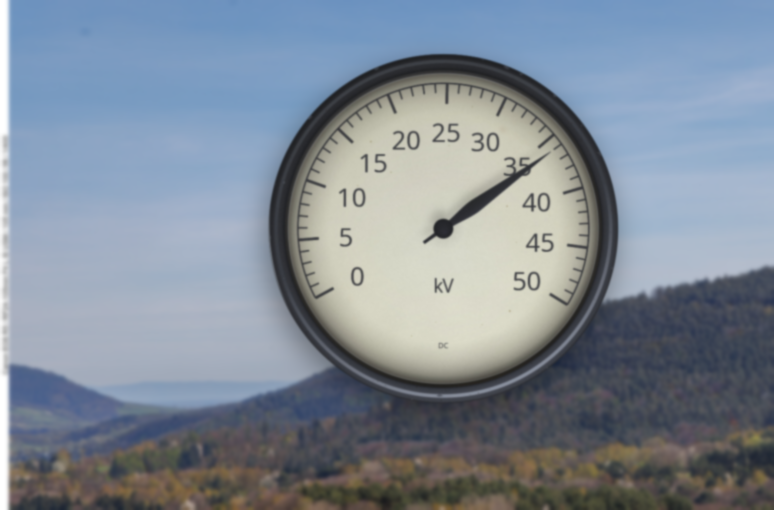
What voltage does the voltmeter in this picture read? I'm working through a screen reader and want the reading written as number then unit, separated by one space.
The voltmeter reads 36 kV
